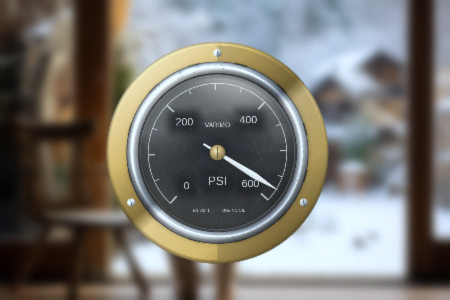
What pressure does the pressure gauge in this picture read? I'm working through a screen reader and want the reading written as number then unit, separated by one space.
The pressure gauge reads 575 psi
